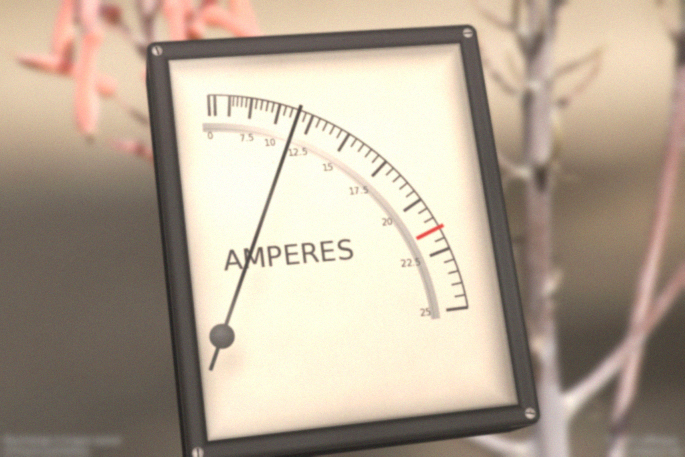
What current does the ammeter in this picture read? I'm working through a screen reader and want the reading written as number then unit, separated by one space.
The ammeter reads 11.5 A
